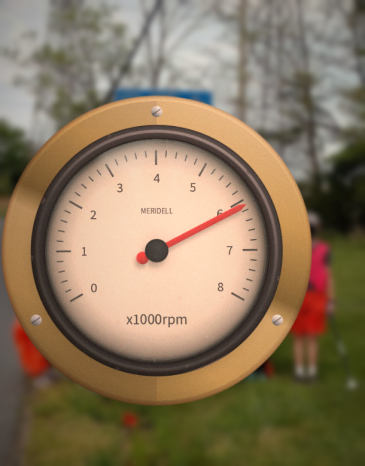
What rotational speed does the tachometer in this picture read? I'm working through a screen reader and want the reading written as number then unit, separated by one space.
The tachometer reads 6100 rpm
